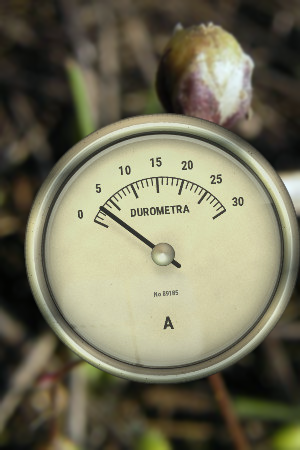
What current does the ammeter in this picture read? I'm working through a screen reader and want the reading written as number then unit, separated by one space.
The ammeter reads 3 A
